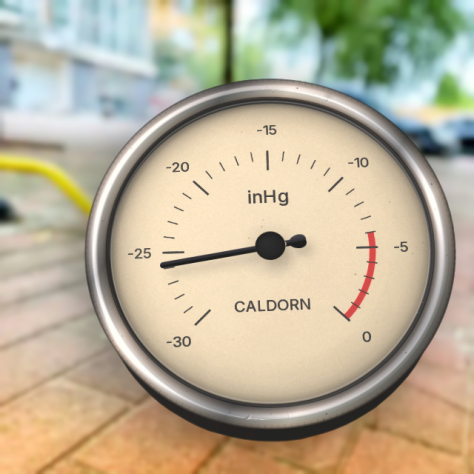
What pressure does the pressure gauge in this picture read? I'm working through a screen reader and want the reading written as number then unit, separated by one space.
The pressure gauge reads -26 inHg
